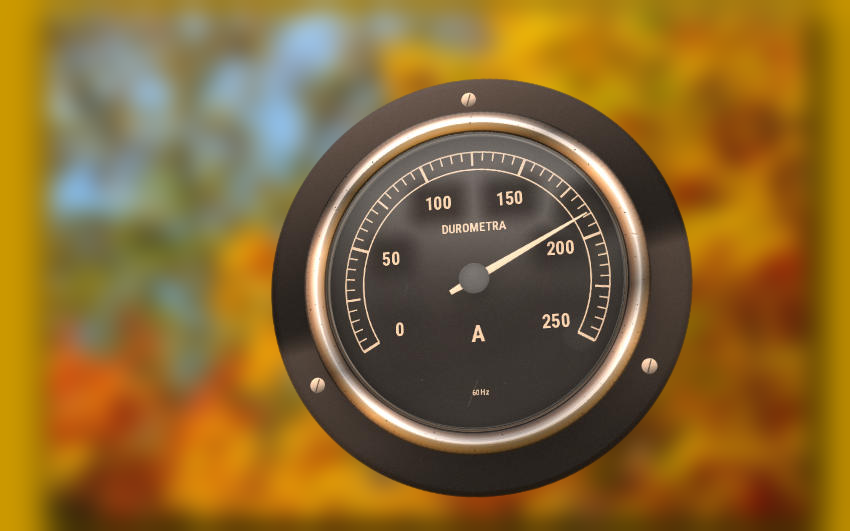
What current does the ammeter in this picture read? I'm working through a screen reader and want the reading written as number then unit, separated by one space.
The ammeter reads 190 A
